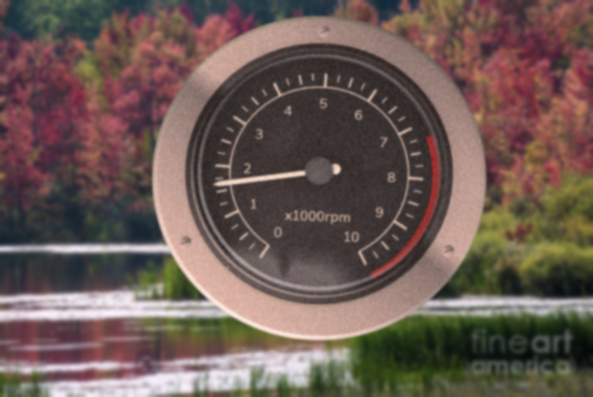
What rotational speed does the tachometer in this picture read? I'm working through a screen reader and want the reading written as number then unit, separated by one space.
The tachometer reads 1625 rpm
